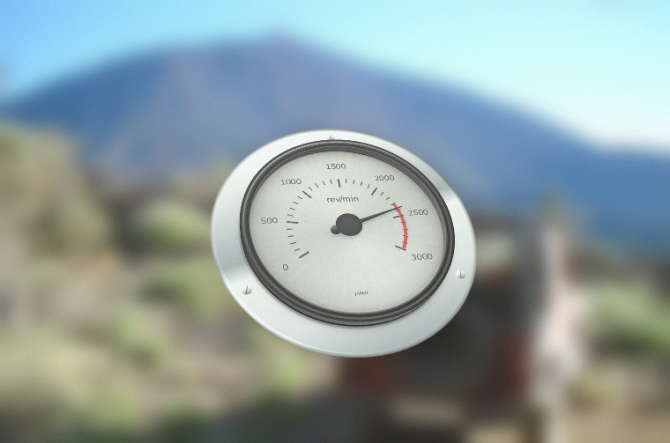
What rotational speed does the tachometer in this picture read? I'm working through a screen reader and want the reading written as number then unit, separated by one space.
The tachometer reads 2400 rpm
